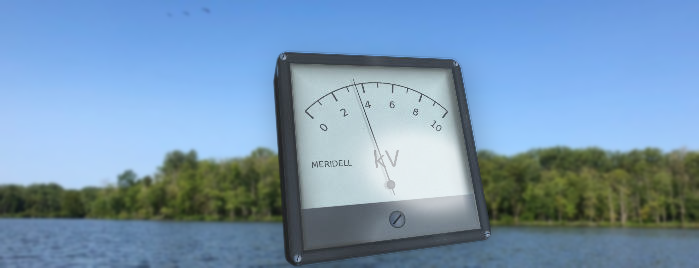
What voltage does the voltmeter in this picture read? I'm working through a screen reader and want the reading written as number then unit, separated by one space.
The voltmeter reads 3.5 kV
